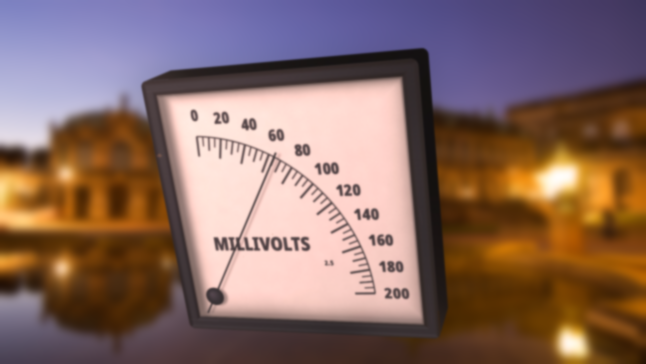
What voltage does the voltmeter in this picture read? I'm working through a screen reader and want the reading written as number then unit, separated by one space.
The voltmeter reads 65 mV
